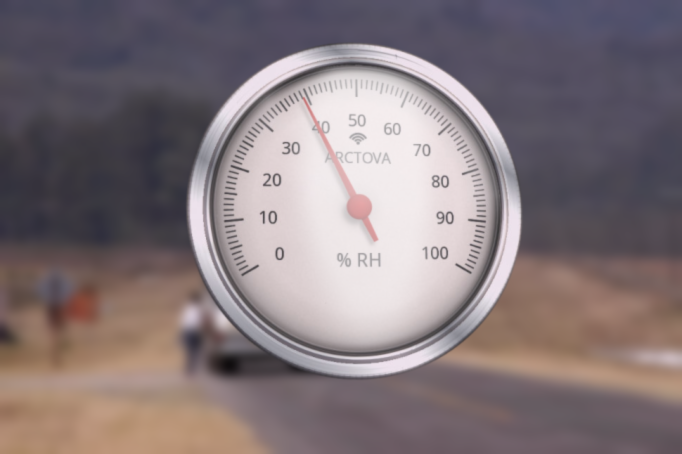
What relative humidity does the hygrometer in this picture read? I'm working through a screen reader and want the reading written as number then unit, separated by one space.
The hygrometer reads 39 %
